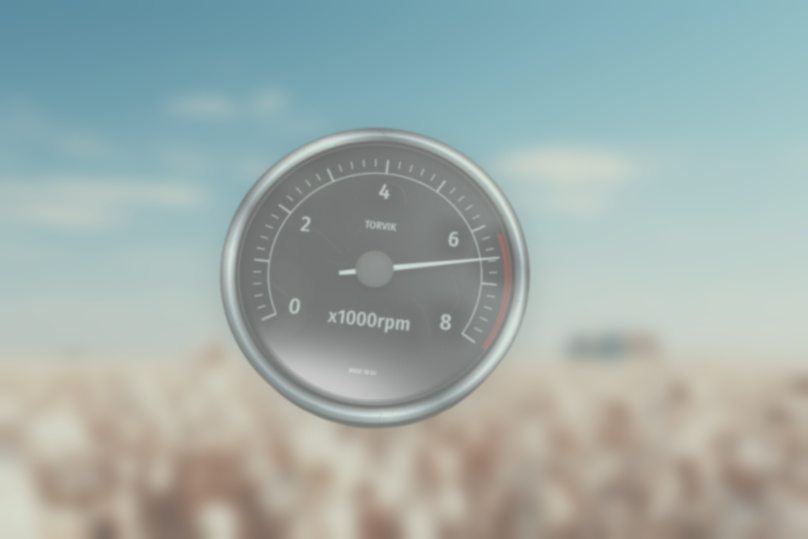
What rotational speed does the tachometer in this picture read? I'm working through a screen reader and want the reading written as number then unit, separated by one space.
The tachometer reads 6600 rpm
